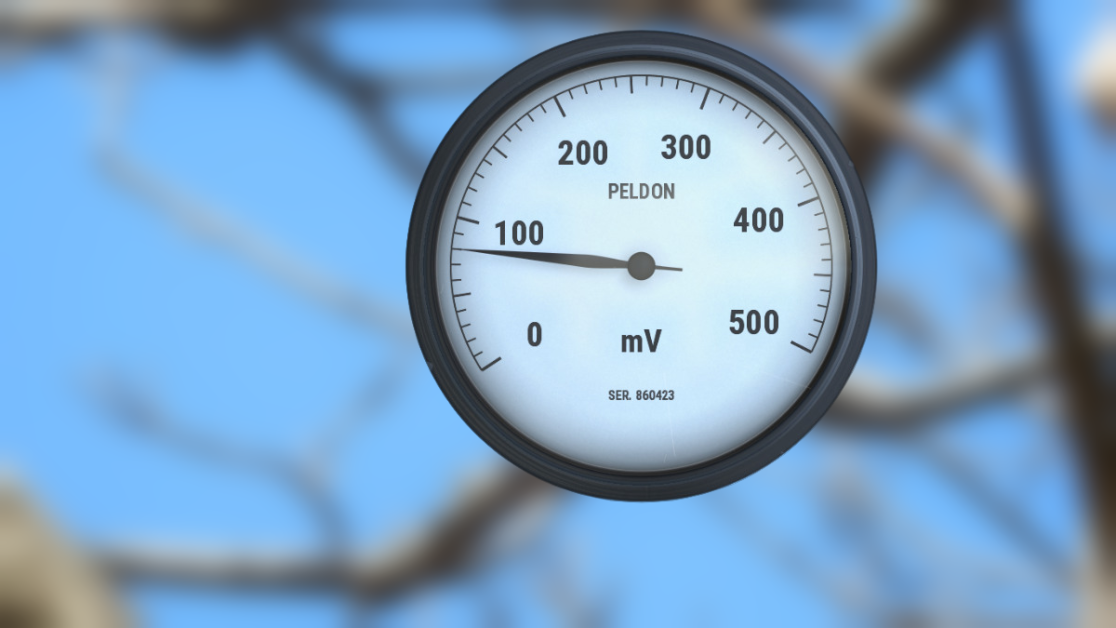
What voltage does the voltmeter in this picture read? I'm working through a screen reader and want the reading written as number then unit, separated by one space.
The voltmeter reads 80 mV
